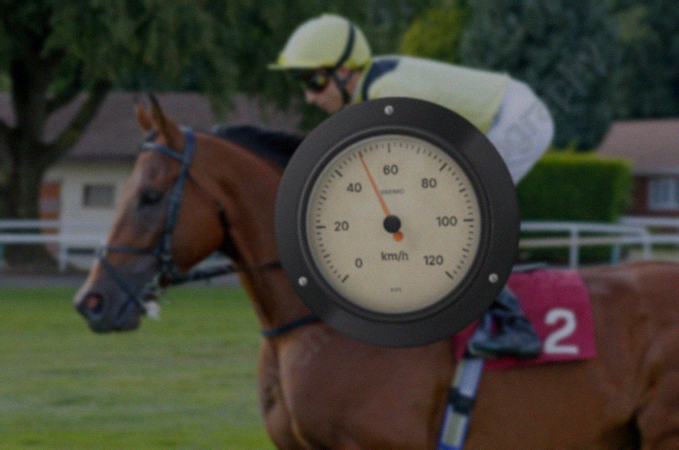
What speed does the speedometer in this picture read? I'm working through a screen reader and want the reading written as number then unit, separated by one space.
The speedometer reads 50 km/h
